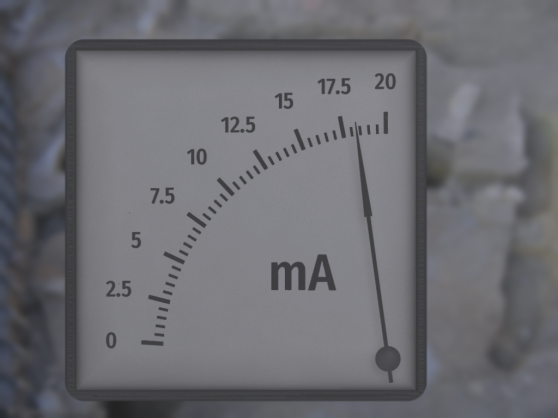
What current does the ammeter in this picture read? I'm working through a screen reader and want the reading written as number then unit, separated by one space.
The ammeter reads 18.25 mA
